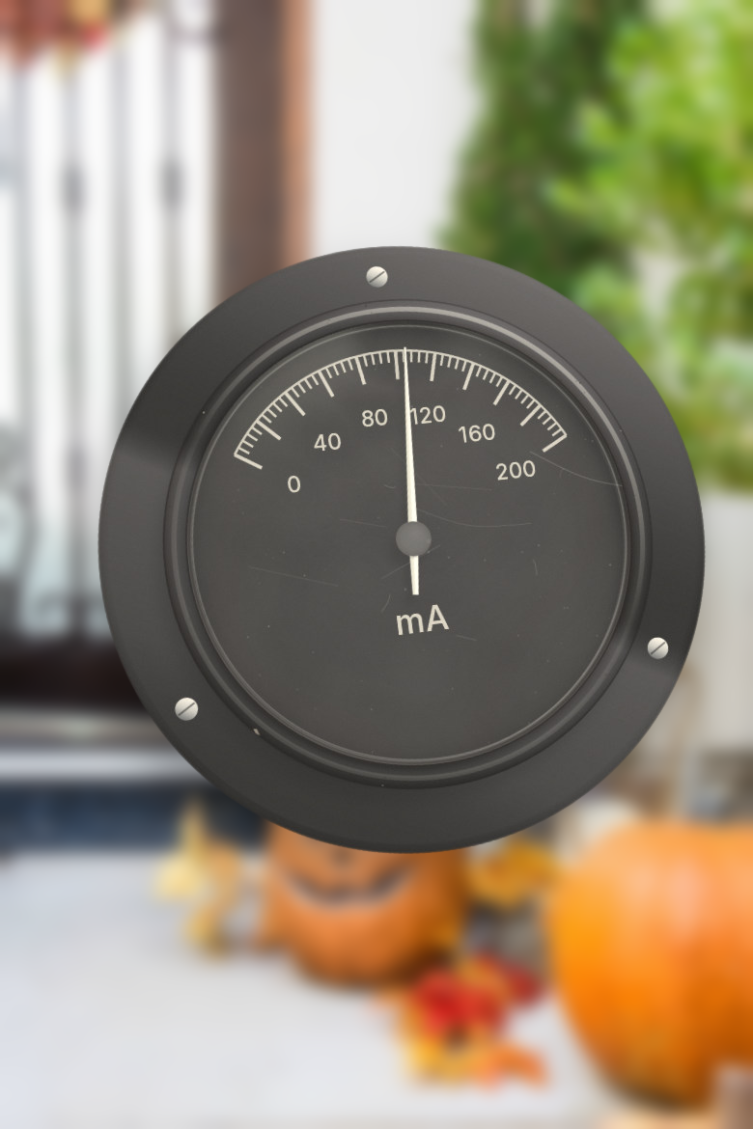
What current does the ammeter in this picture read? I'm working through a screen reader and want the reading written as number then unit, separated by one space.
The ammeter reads 104 mA
